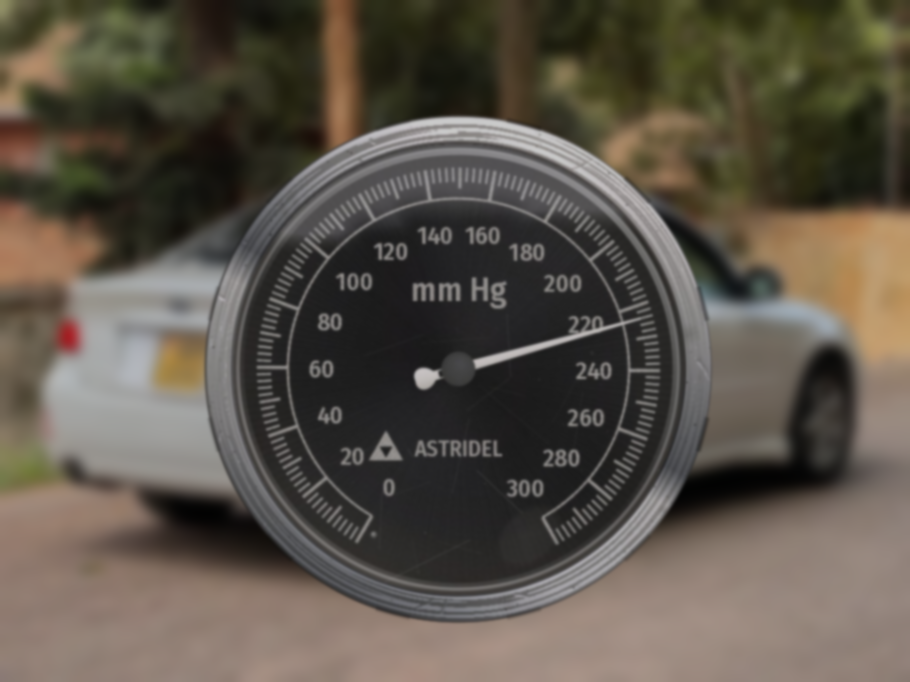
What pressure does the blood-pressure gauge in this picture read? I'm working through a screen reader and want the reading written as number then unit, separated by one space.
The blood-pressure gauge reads 224 mmHg
